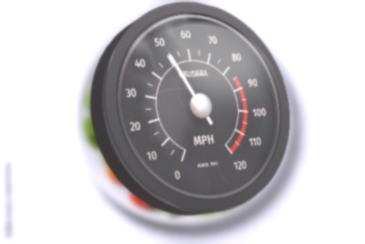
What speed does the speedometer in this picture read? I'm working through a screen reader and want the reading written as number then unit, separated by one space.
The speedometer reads 50 mph
